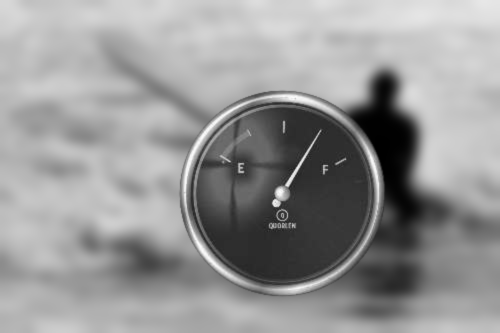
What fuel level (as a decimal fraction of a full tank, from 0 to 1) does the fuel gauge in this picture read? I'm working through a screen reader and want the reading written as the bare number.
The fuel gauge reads 0.75
